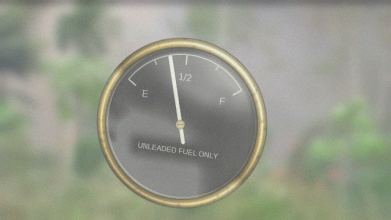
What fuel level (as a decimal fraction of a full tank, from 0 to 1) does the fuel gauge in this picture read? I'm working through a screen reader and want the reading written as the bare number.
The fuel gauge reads 0.375
